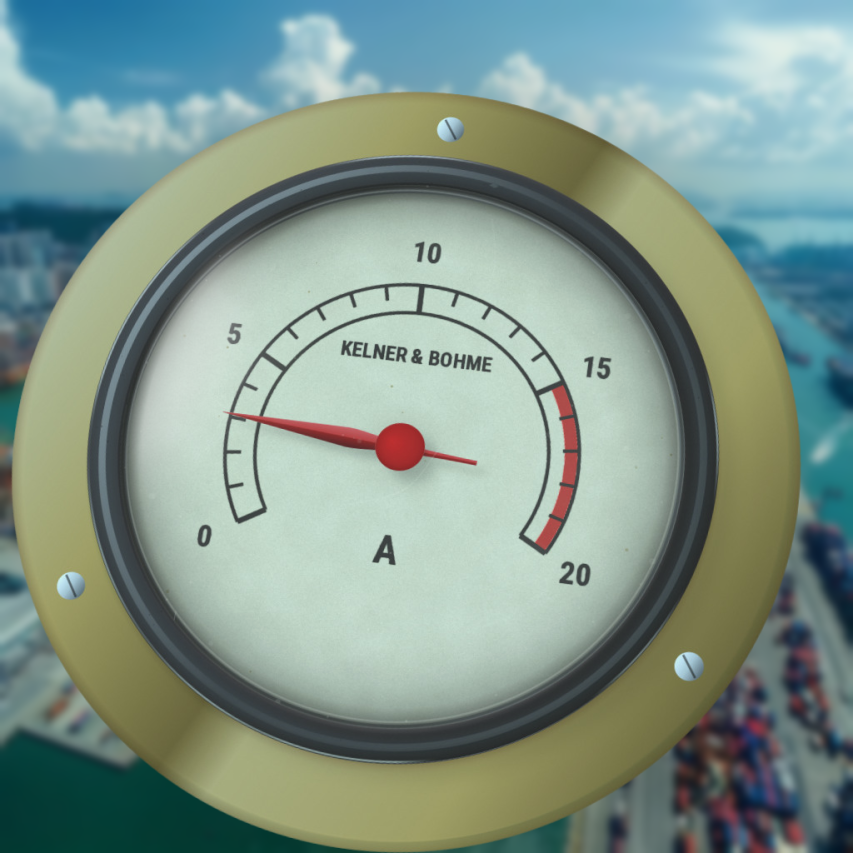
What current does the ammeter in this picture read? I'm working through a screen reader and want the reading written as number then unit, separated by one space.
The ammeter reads 3 A
